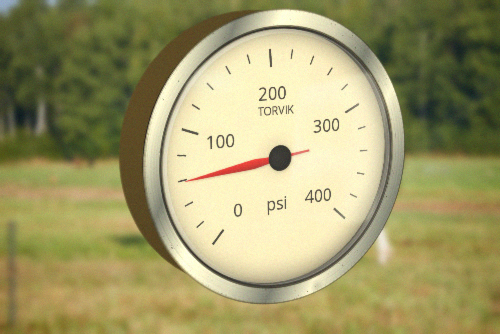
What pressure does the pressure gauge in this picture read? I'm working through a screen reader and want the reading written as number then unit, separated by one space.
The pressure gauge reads 60 psi
